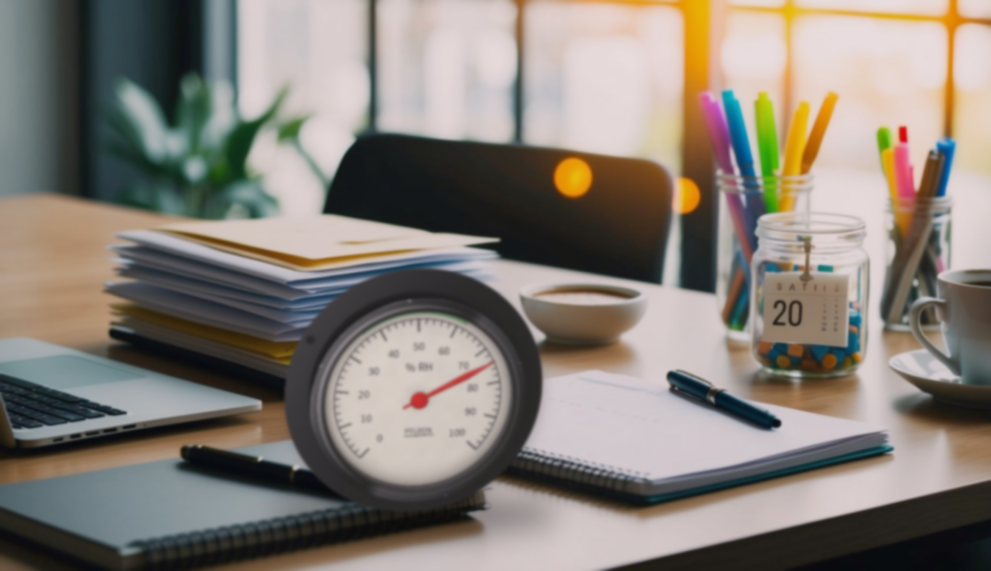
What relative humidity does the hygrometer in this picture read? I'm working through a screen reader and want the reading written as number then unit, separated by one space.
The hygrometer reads 74 %
